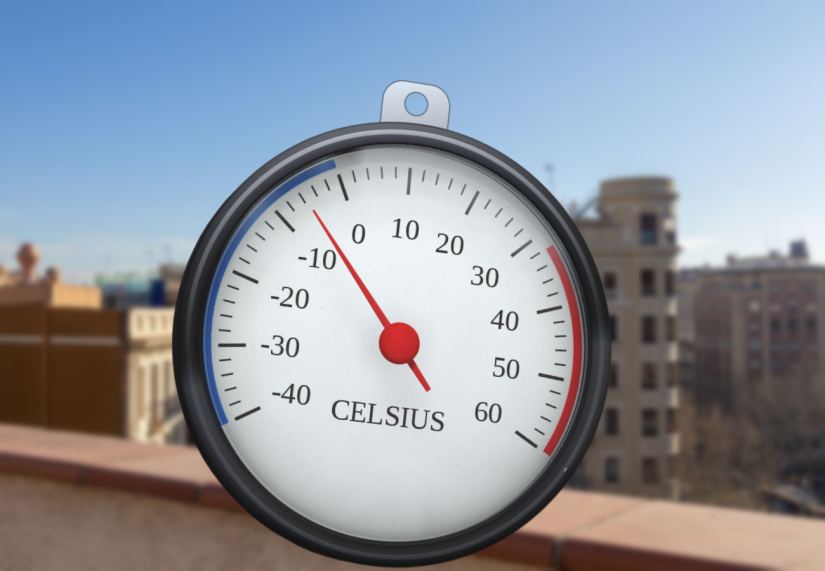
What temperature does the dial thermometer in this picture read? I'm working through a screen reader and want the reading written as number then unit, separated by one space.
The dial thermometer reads -6 °C
